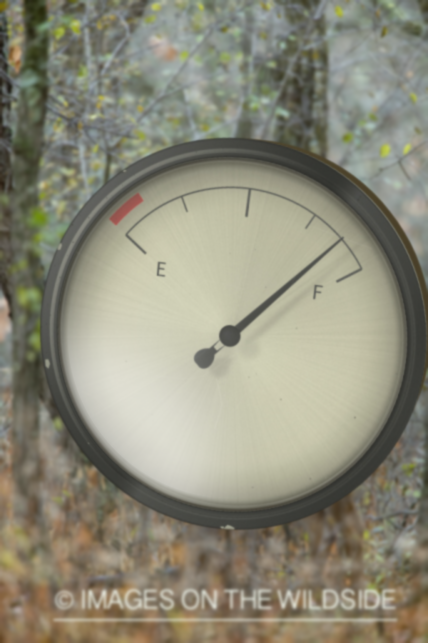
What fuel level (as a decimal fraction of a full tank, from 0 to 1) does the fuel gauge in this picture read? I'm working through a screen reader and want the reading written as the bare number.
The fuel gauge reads 0.875
